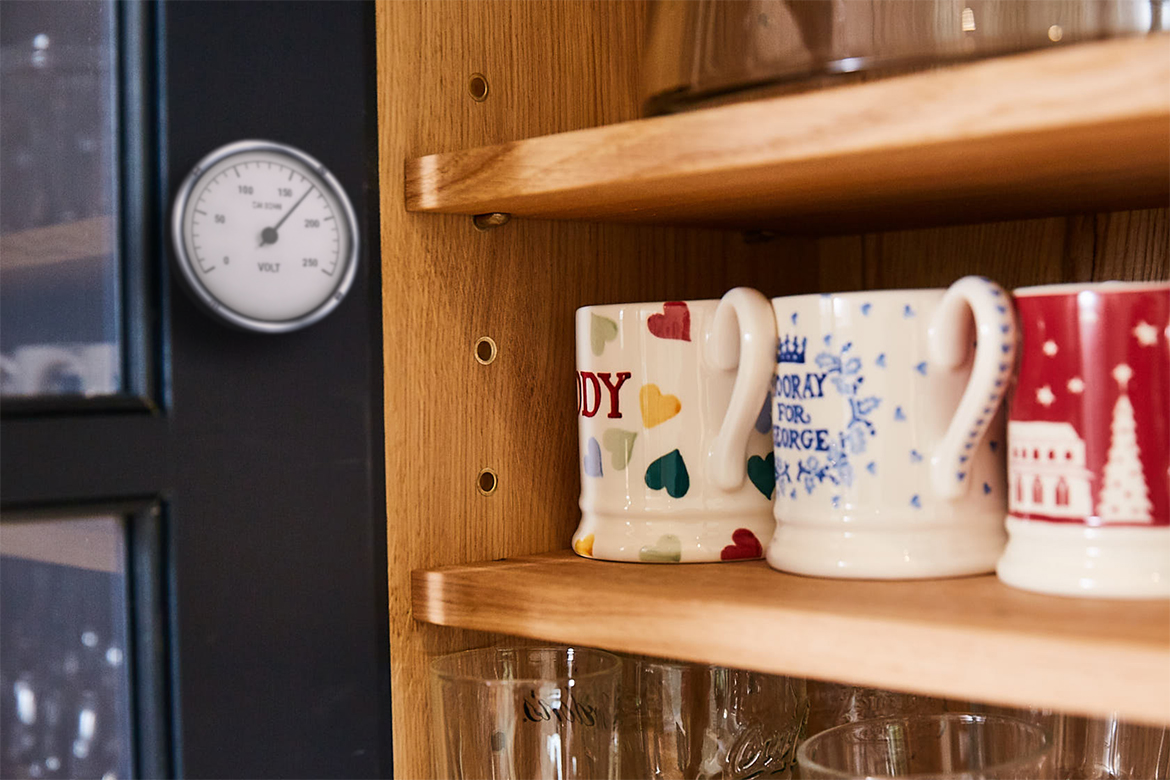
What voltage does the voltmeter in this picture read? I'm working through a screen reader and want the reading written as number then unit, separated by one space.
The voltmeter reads 170 V
